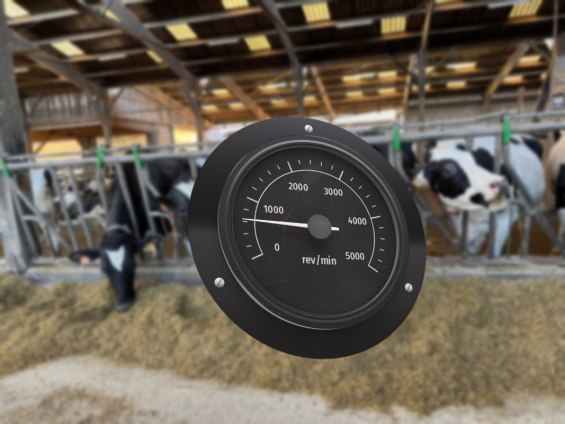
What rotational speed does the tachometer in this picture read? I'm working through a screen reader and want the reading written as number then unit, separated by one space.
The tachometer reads 600 rpm
